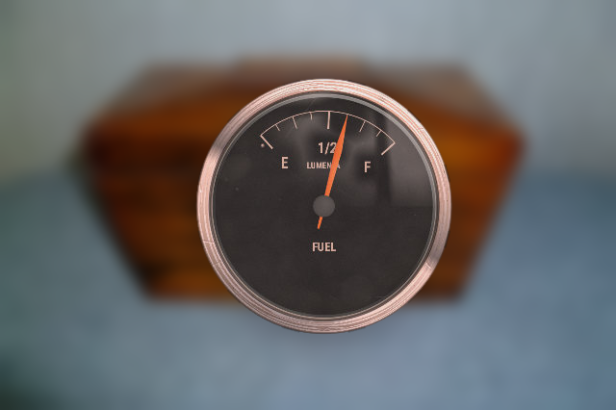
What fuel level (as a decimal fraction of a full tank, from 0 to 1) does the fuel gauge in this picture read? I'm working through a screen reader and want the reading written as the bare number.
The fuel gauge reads 0.625
